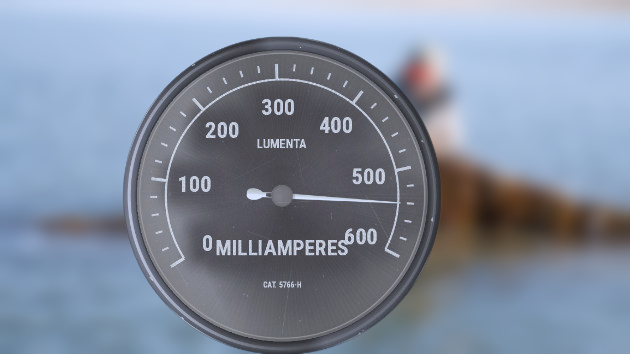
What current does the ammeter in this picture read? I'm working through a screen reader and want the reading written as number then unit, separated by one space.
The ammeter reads 540 mA
